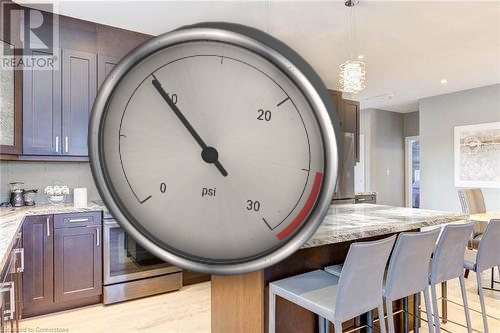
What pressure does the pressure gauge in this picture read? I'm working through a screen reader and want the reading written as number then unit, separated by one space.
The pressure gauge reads 10 psi
